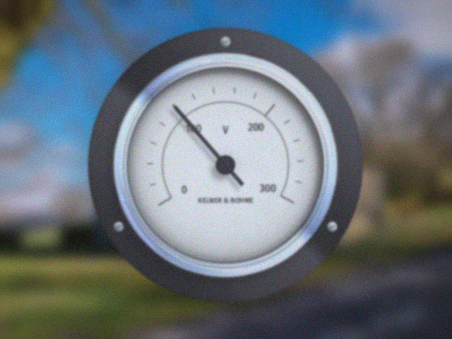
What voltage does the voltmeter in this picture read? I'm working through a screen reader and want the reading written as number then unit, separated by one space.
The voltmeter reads 100 V
